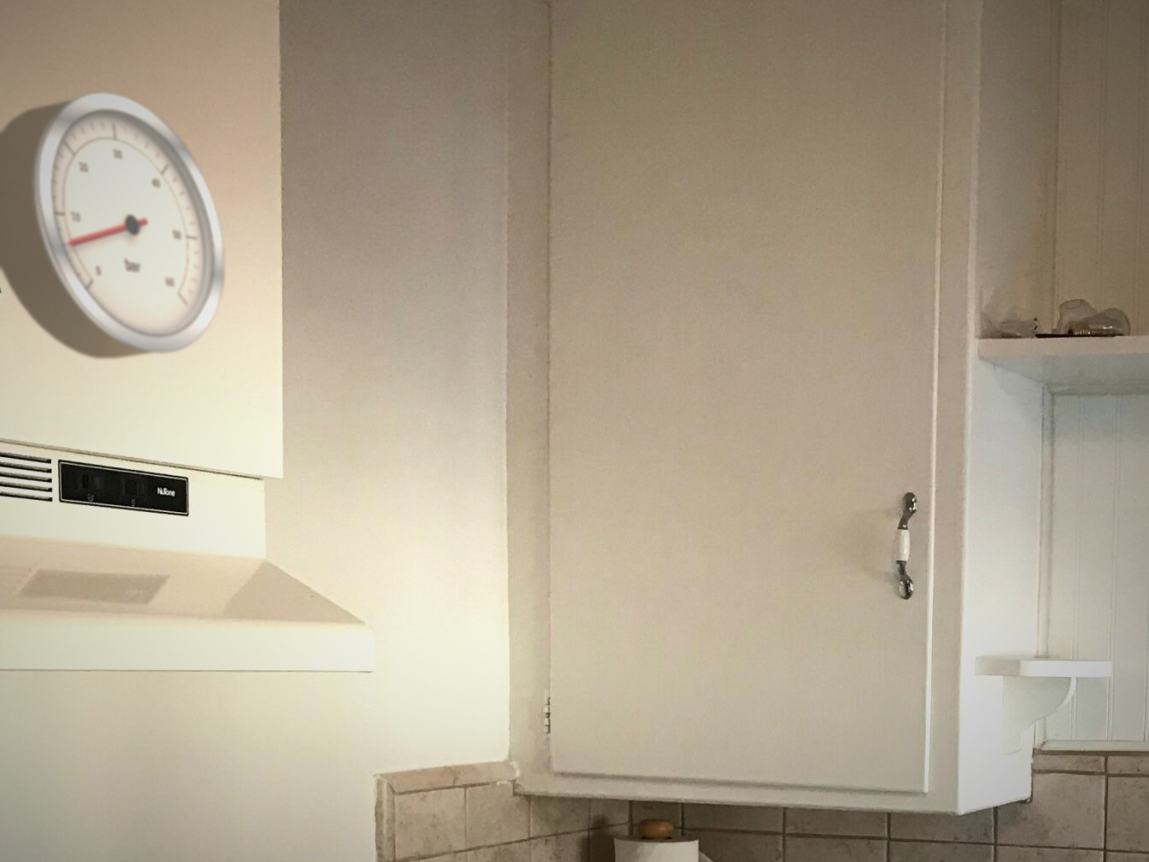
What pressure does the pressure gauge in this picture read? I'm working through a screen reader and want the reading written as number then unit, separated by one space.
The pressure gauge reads 6 bar
